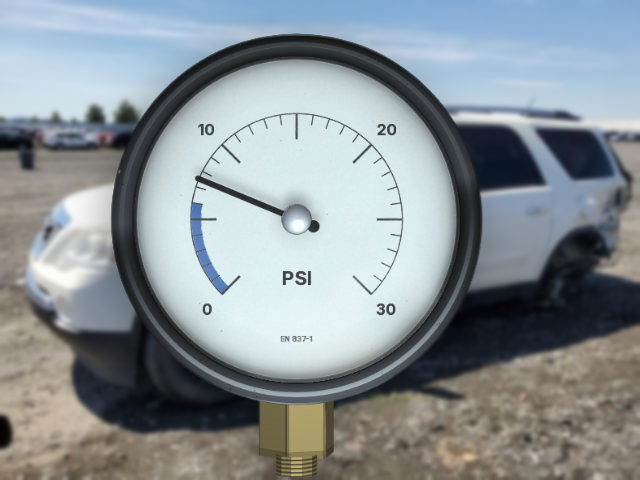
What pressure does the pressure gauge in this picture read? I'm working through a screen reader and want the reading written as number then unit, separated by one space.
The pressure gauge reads 7.5 psi
